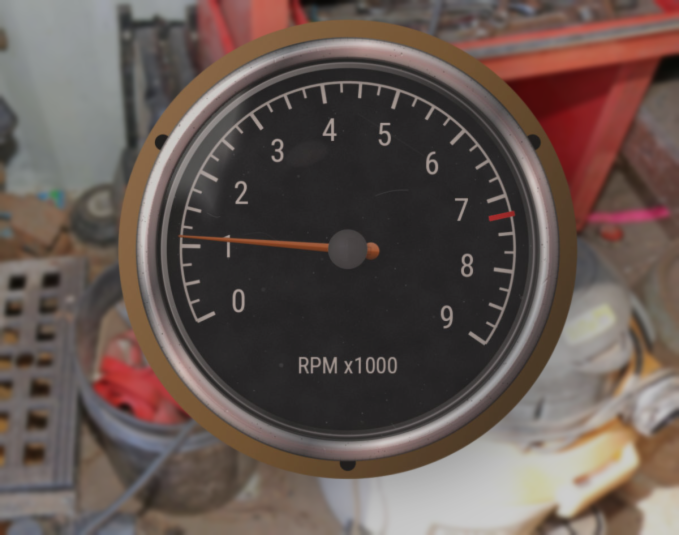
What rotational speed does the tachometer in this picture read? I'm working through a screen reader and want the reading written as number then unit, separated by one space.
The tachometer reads 1125 rpm
